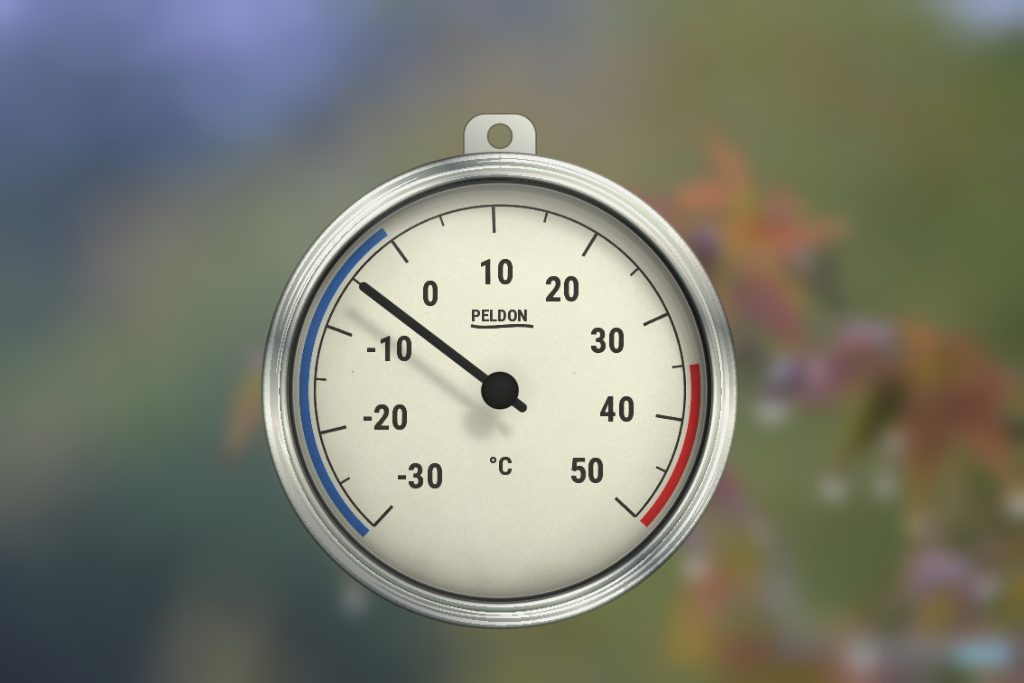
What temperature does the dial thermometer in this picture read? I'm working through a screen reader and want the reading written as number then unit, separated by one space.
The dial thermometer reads -5 °C
